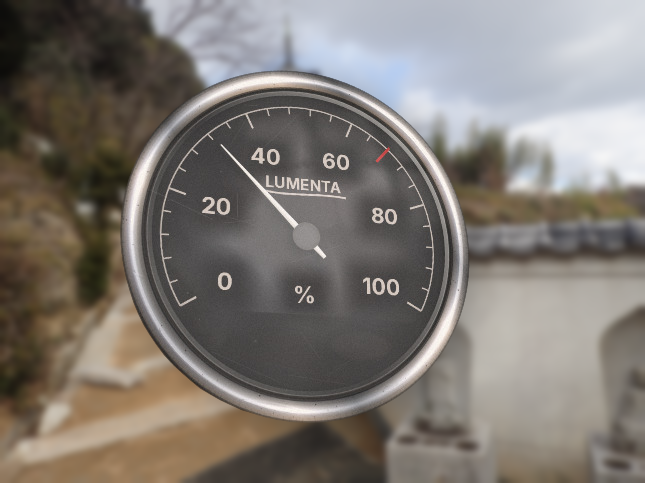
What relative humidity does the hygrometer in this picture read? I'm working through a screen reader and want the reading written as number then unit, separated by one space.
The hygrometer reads 32 %
